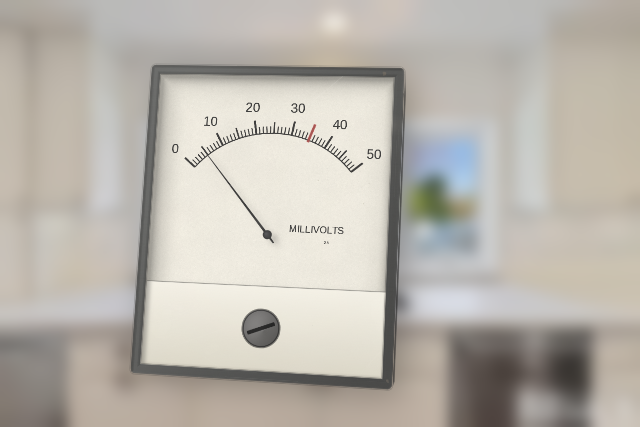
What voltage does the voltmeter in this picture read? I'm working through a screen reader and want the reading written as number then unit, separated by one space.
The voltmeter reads 5 mV
